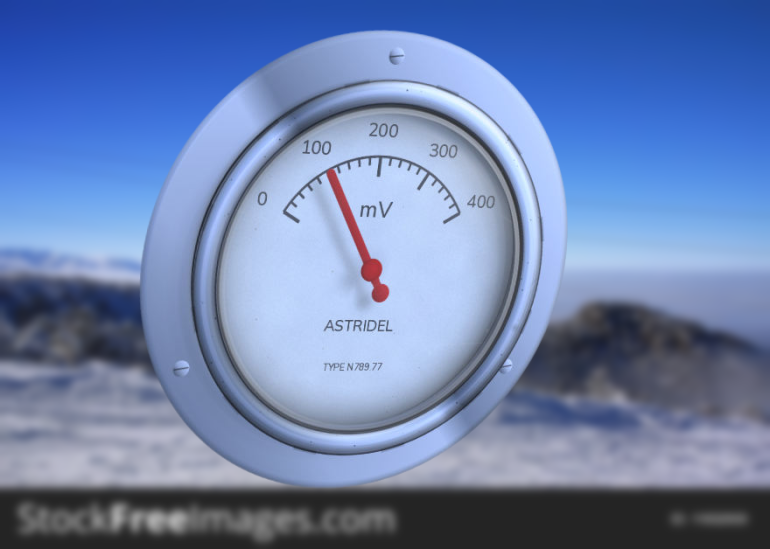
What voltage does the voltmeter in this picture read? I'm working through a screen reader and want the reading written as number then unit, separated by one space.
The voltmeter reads 100 mV
